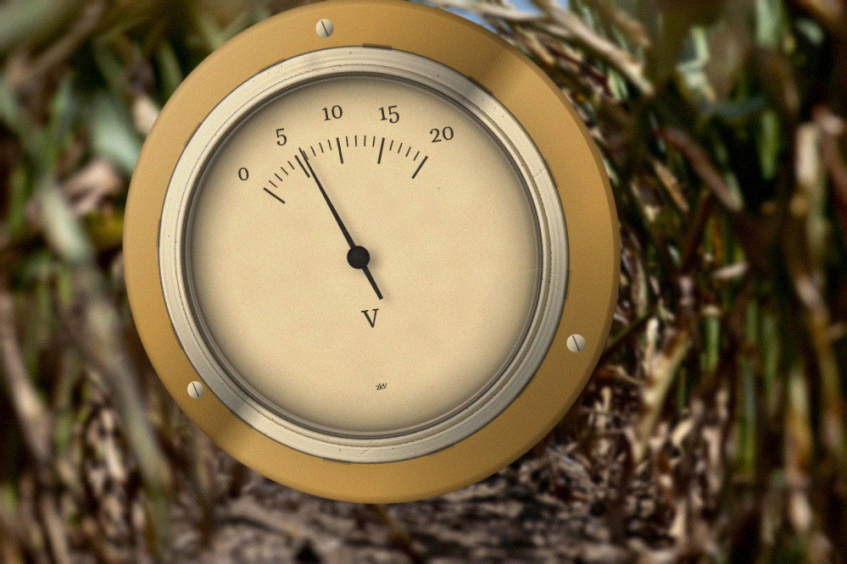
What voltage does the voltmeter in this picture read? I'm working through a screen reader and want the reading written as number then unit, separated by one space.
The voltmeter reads 6 V
